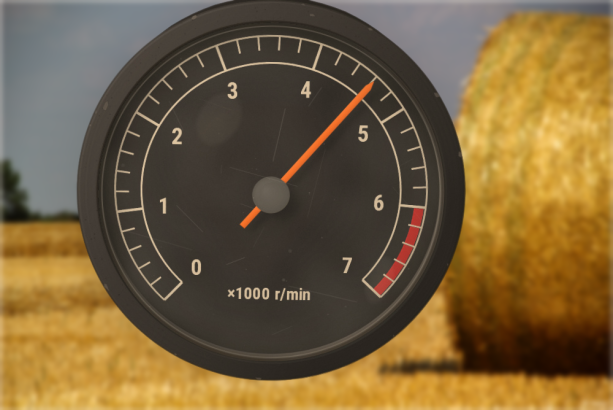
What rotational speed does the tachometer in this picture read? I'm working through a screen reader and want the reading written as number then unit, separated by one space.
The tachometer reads 4600 rpm
